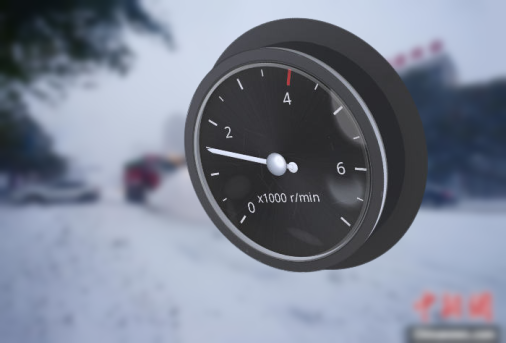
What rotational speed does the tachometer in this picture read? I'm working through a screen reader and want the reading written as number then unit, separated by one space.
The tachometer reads 1500 rpm
